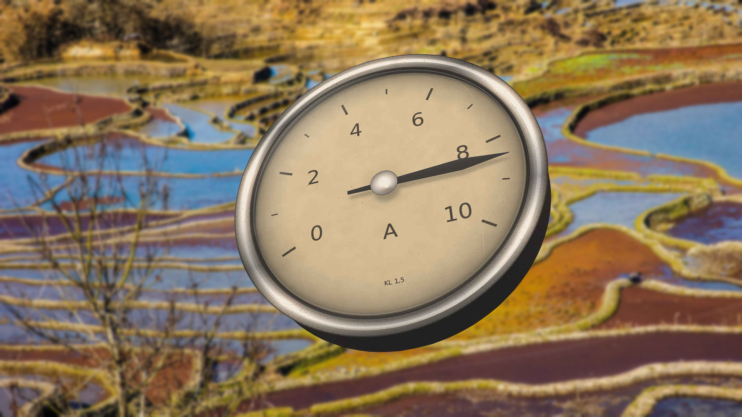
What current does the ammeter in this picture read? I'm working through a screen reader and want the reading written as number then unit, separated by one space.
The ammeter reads 8.5 A
